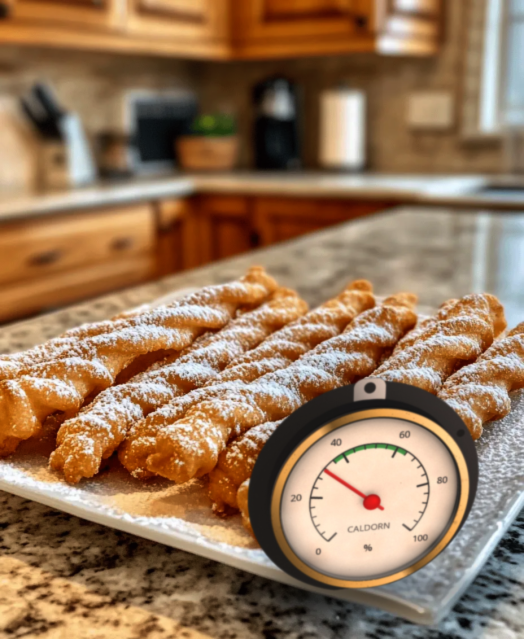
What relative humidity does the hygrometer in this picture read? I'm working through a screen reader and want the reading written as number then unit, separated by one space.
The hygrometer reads 32 %
